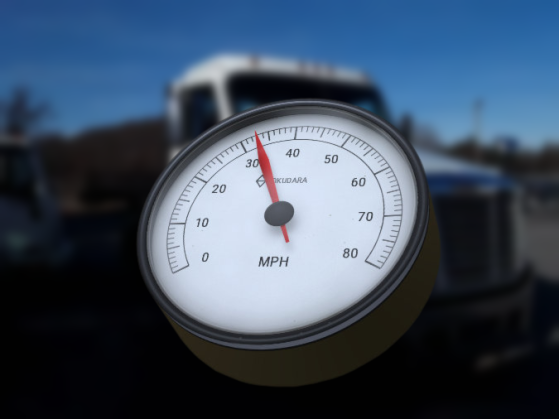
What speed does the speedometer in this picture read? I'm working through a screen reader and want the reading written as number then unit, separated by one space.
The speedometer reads 33 mph
